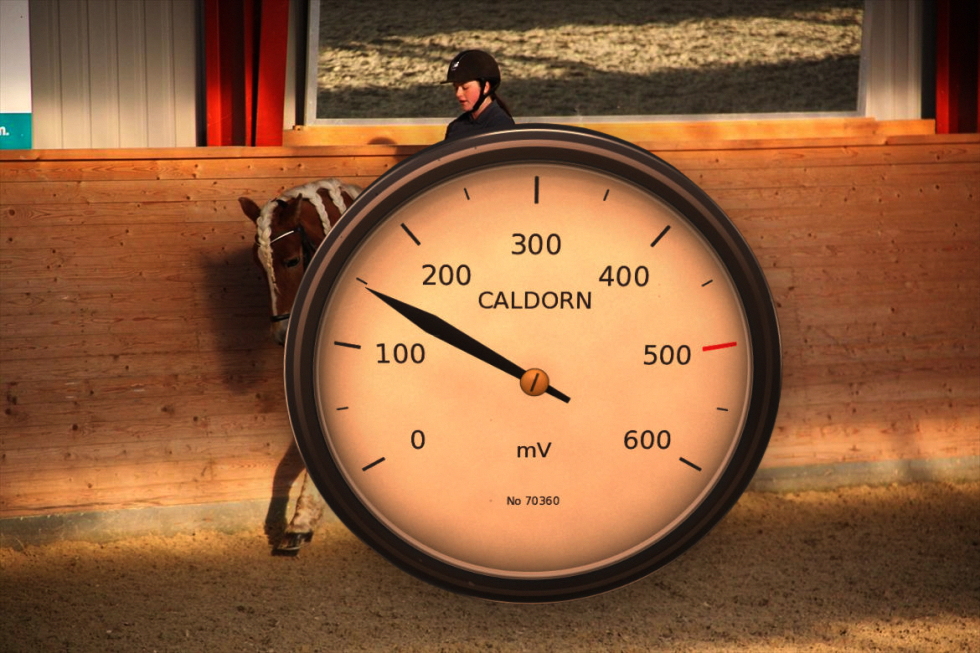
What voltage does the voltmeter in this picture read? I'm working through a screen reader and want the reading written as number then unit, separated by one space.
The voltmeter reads 150 mV
